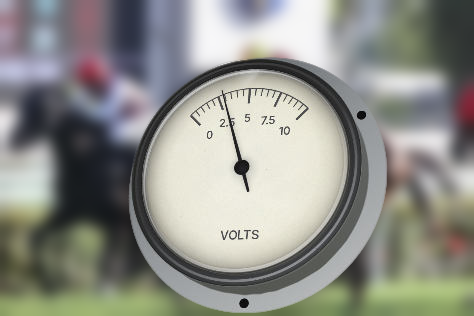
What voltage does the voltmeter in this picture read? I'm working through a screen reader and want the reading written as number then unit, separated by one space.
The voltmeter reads 3 V
